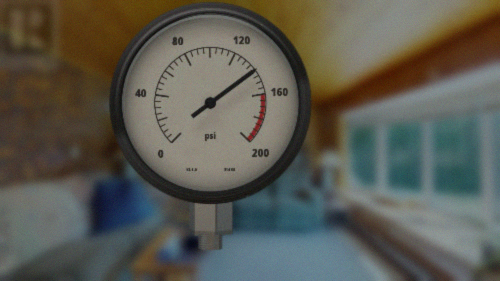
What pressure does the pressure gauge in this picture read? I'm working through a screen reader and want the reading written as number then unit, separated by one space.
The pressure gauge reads 140 psi
